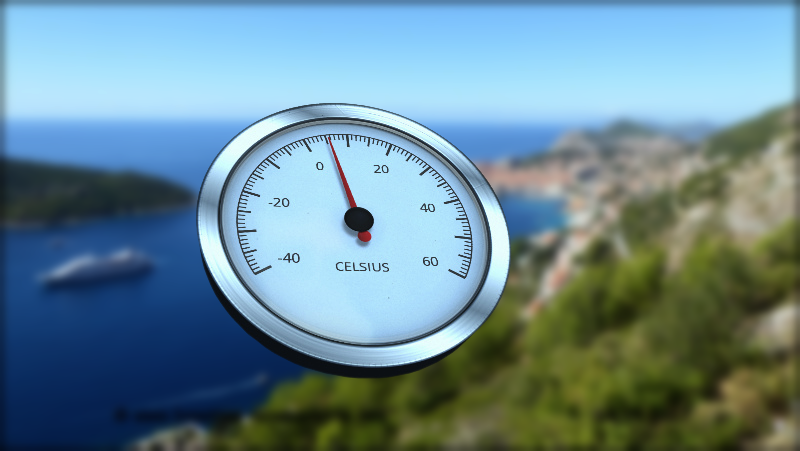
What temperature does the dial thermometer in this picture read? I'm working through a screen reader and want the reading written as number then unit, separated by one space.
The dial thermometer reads 5 °C
